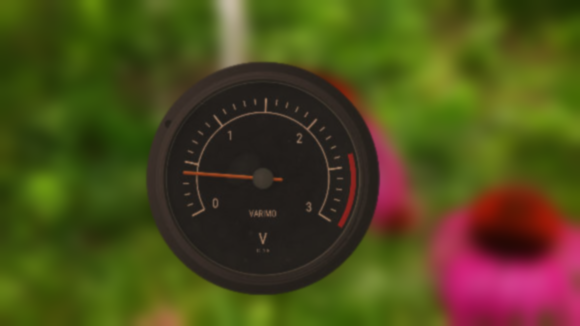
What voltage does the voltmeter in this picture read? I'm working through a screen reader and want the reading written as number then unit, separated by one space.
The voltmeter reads 0.4 V
